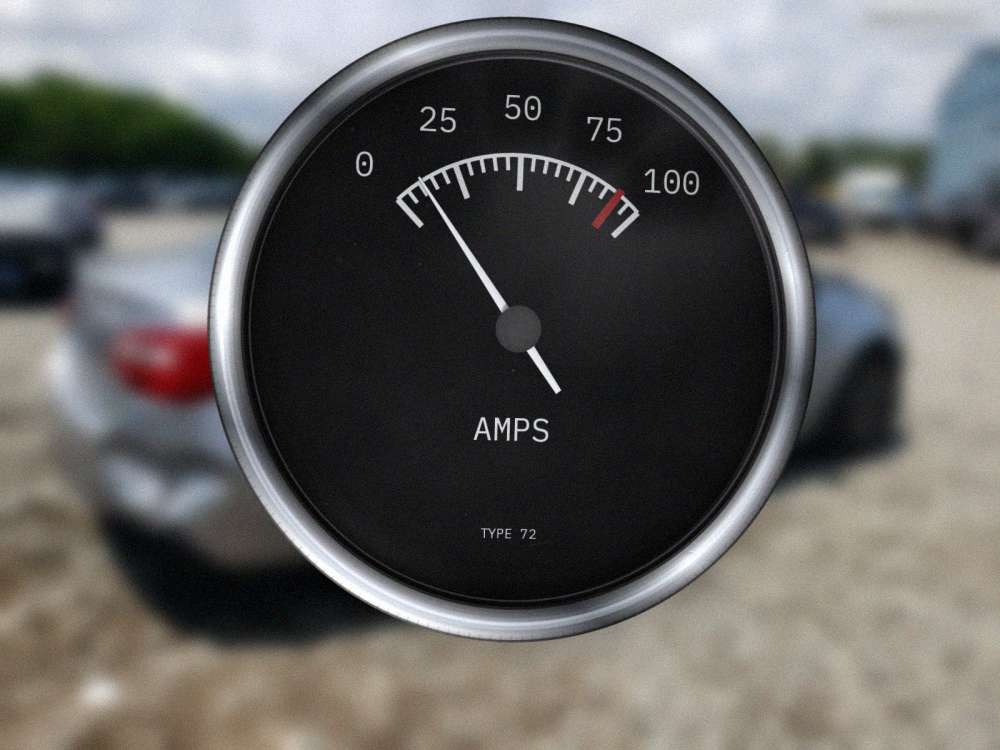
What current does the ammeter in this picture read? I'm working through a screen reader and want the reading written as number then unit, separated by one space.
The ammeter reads 10 A
